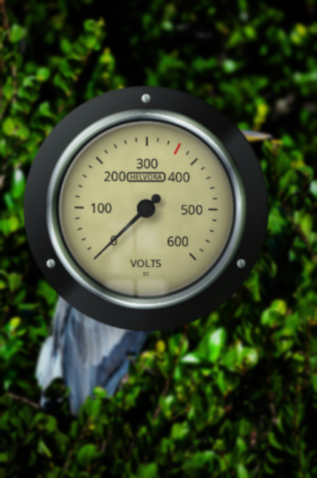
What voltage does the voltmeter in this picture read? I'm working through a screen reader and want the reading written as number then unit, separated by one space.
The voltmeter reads 0 V
